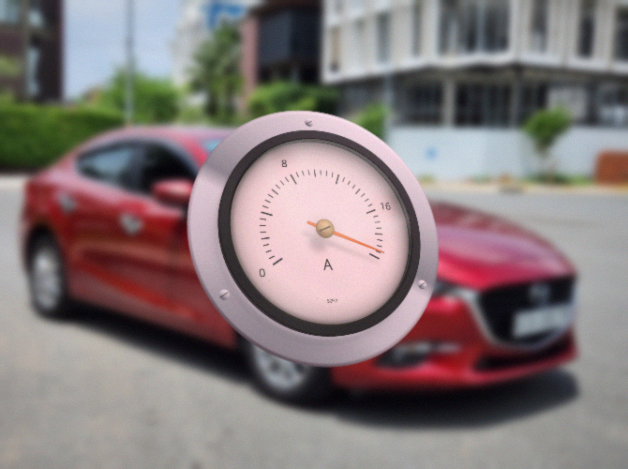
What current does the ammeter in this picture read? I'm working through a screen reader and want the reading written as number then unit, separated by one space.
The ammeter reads 19.5 A
